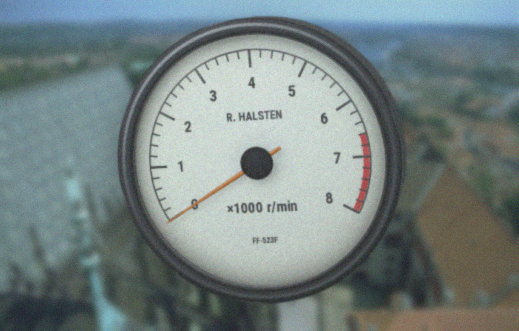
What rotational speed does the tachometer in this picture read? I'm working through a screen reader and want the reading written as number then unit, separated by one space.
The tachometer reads 0 rpm
